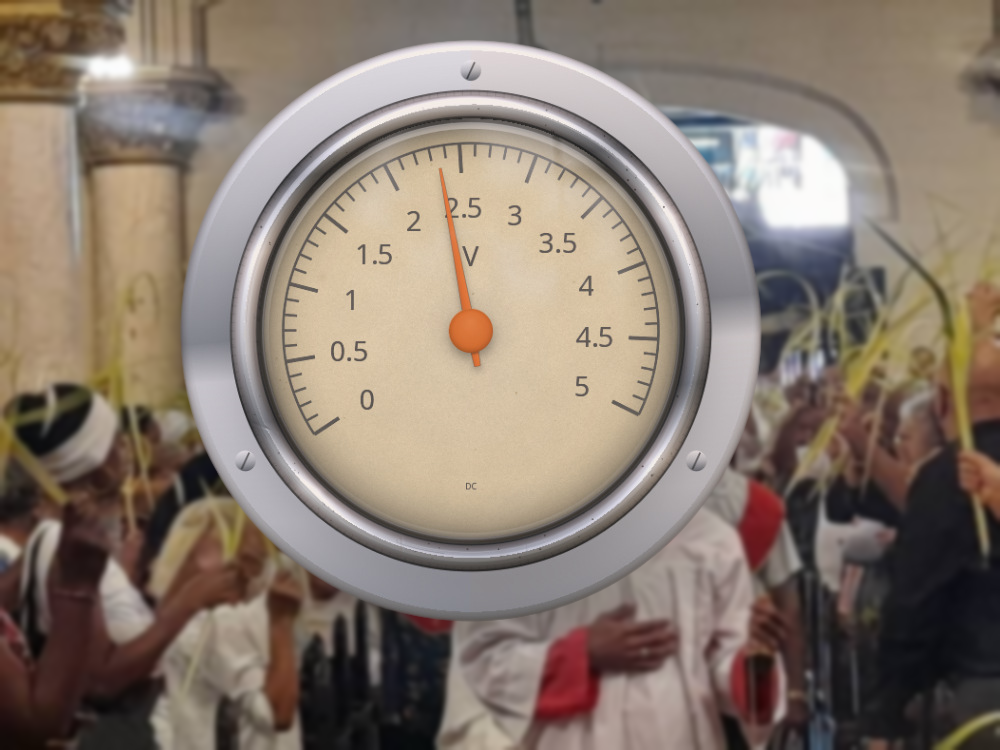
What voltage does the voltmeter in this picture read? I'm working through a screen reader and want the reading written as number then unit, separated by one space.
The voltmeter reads 2.35 V
